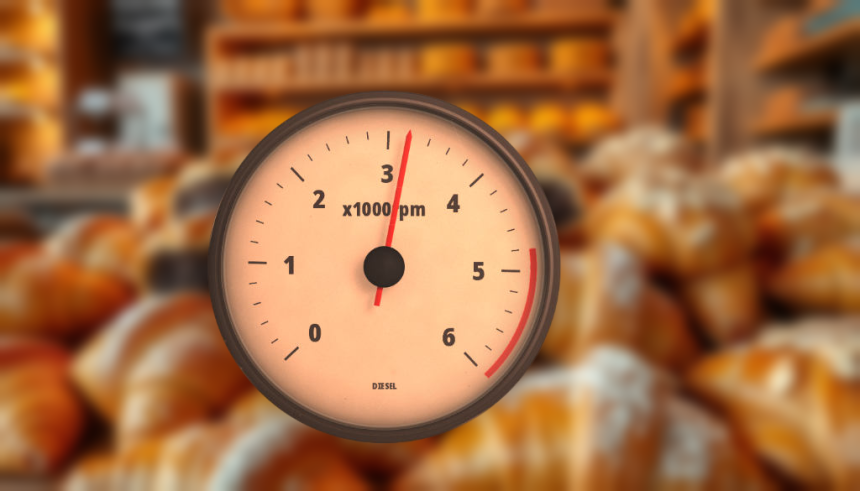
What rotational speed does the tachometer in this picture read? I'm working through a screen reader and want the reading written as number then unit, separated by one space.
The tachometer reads 3200 rpm
